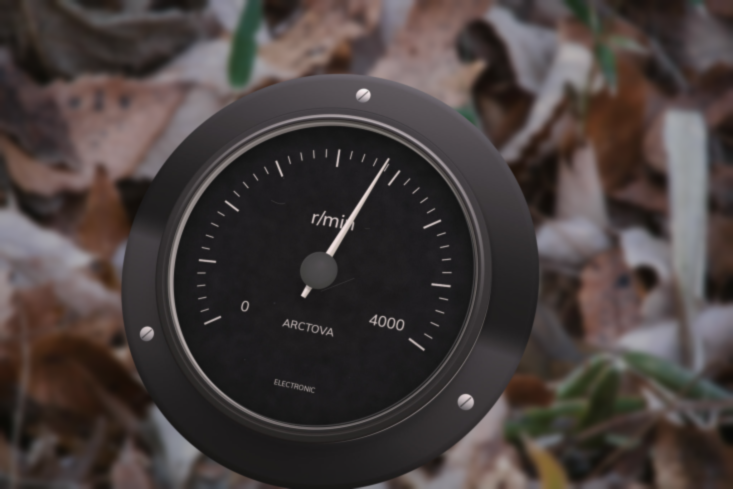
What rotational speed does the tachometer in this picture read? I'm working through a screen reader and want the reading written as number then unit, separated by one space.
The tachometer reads 2400 rpm
